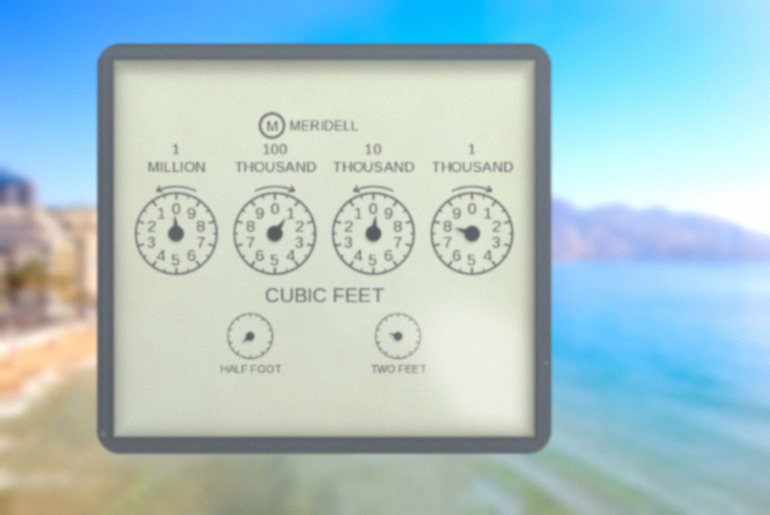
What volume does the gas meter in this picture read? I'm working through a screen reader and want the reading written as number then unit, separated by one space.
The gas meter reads 9800 ft³
